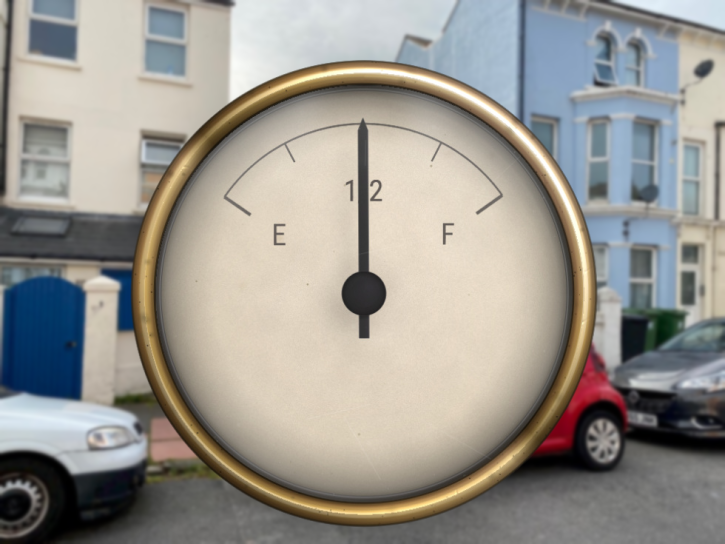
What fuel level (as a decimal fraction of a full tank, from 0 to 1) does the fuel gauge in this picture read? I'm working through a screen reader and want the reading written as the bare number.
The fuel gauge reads 0.5
